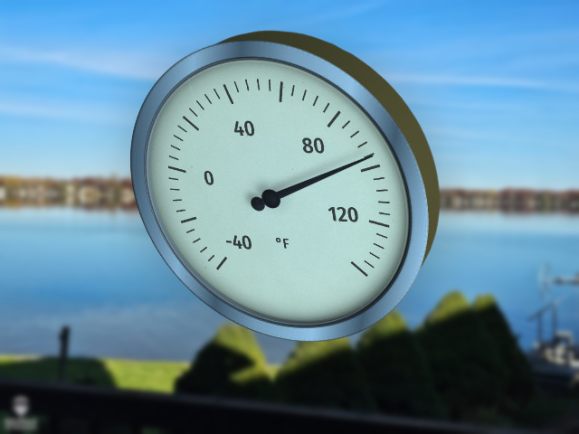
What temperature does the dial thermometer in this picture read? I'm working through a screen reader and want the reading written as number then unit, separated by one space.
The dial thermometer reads 96 °F
